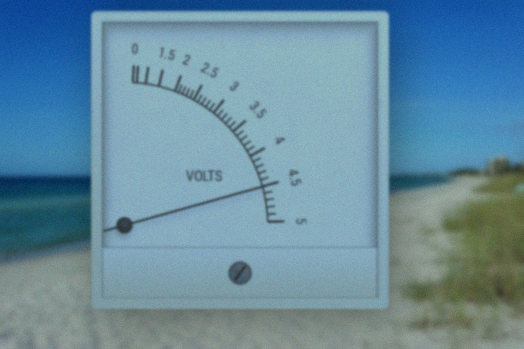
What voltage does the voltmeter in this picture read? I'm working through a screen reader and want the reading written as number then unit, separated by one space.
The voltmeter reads 4.5 V
